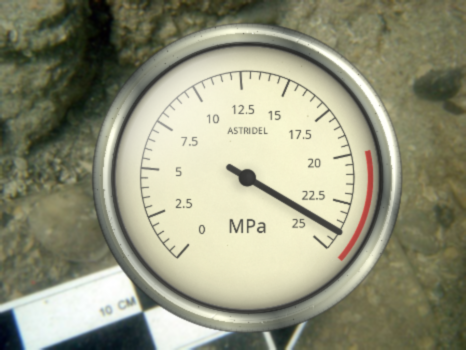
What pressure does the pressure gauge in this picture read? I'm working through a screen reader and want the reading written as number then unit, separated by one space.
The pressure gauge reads 24 MPa
